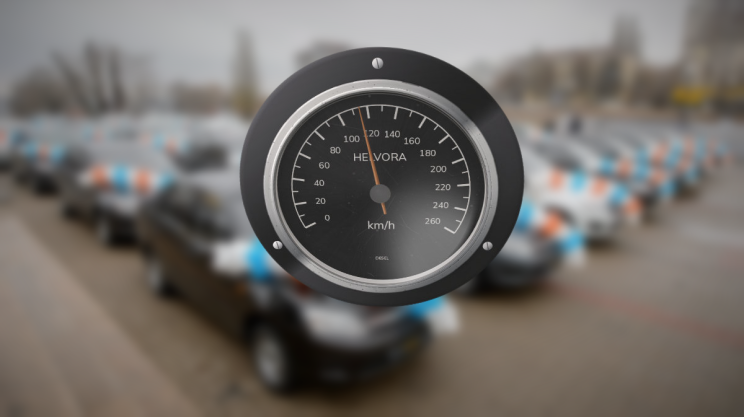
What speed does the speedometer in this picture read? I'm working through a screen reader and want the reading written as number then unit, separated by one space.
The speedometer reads 115 km/h
